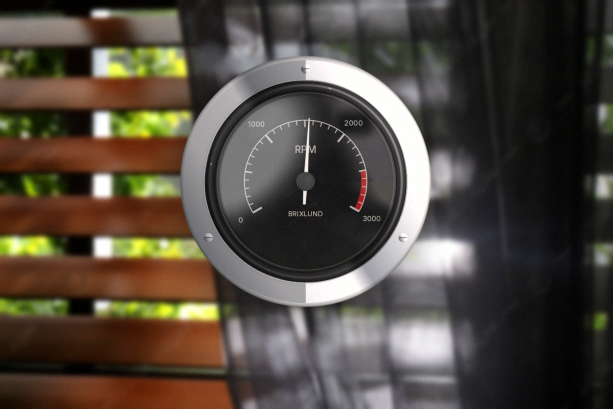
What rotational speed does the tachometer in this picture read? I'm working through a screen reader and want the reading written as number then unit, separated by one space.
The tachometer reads 1550 rpm
